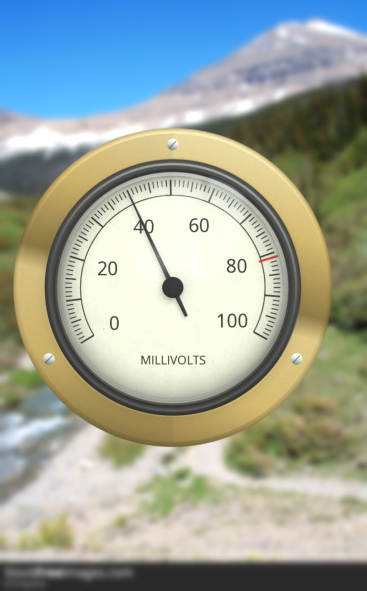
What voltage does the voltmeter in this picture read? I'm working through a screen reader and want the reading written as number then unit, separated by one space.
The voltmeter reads 40 mV
